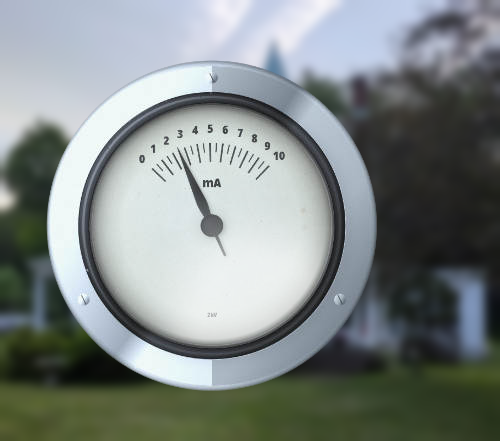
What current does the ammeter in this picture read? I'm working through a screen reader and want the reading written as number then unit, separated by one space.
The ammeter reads 2.5 mA
